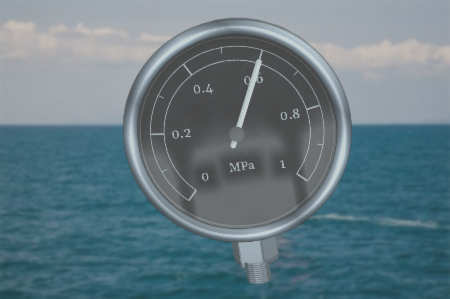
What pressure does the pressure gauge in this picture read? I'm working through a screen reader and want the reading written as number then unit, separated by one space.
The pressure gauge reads 0.6 MPa
